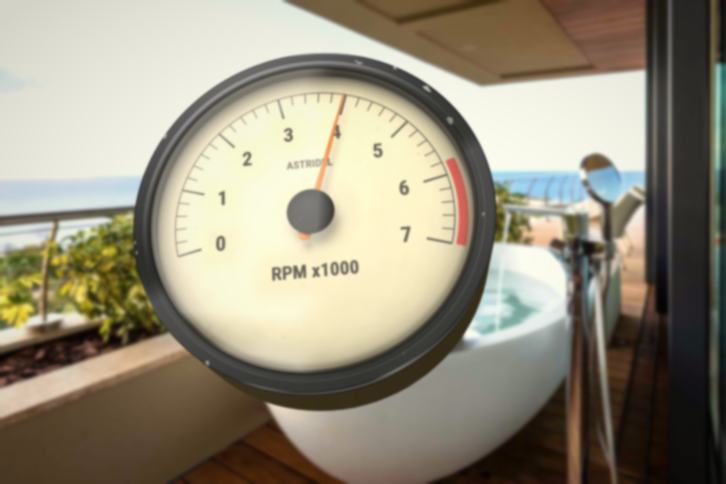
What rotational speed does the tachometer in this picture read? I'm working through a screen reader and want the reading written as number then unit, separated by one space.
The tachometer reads 4000 rpm
